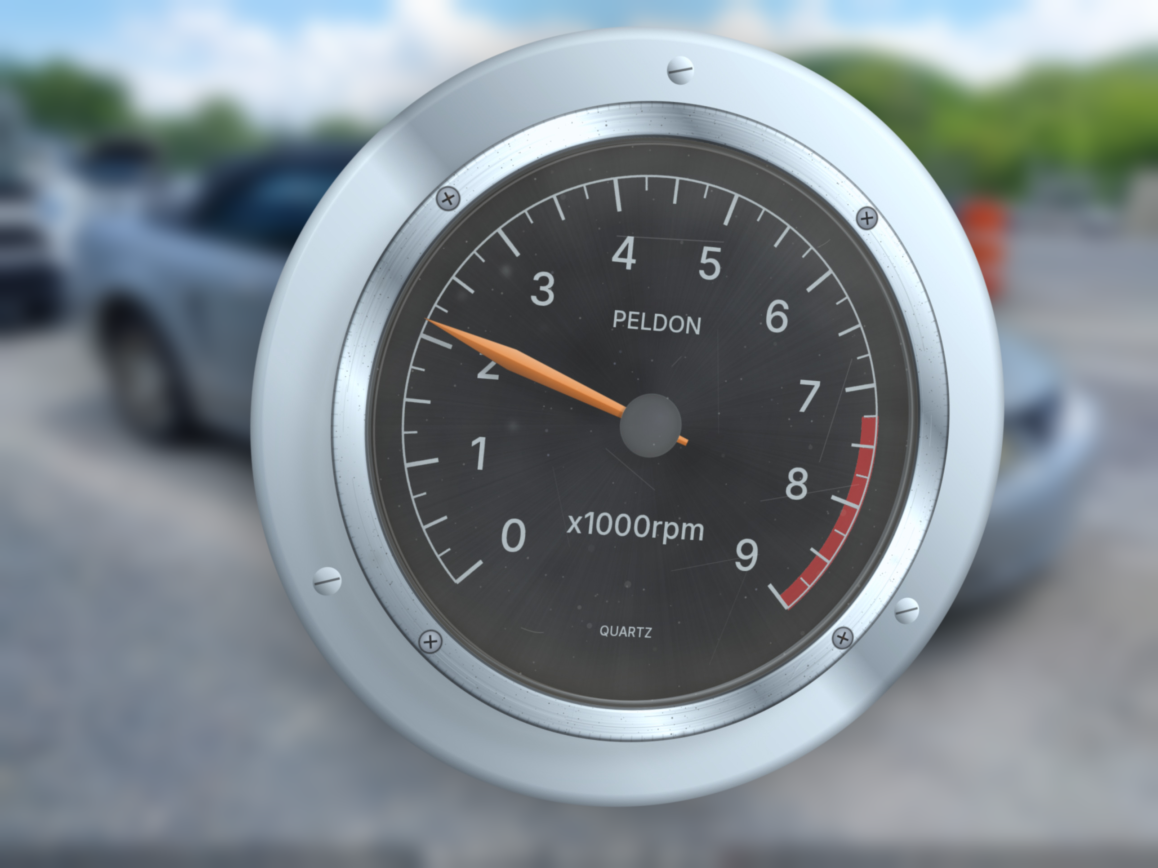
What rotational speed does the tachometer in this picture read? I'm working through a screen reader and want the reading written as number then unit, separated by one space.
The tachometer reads 2125 rpm
